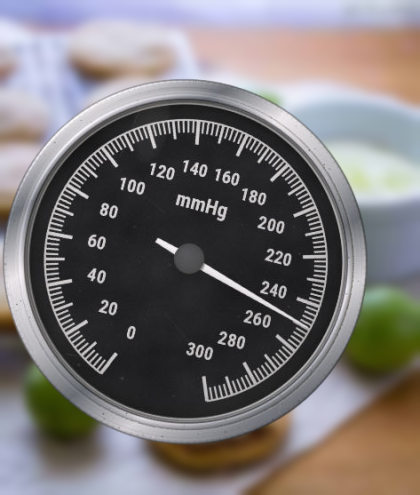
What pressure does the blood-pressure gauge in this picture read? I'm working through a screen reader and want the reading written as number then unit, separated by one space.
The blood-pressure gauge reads 250 mmHg
